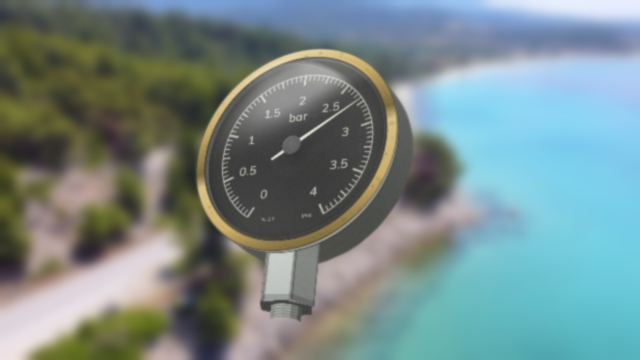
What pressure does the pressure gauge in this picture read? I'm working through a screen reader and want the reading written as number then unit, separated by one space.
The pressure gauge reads 2.75 bar
